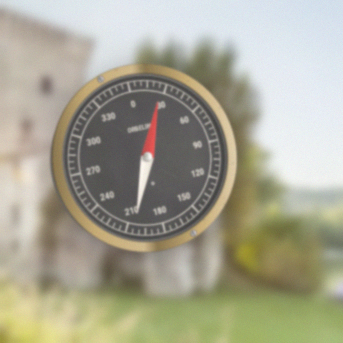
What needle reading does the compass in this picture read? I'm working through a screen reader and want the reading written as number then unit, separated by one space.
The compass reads 25 °
